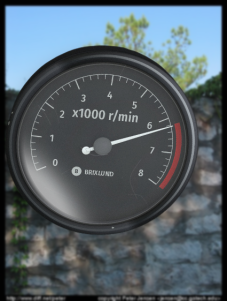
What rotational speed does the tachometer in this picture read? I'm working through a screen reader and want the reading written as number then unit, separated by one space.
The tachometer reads 6200 rpm
